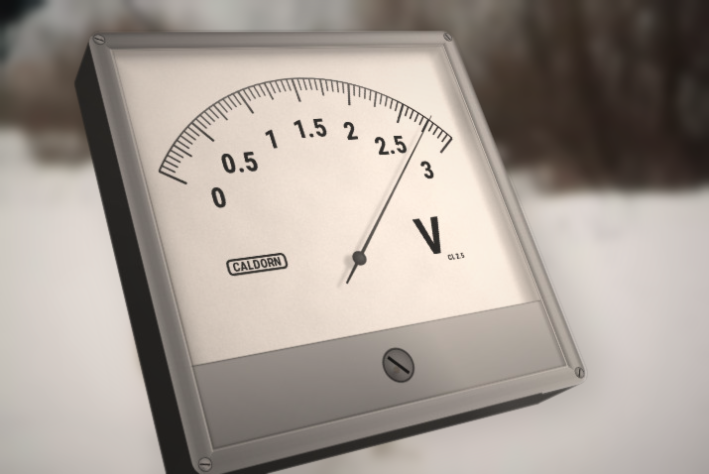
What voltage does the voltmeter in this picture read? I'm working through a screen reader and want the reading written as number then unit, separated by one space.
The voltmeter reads 2.75 V
